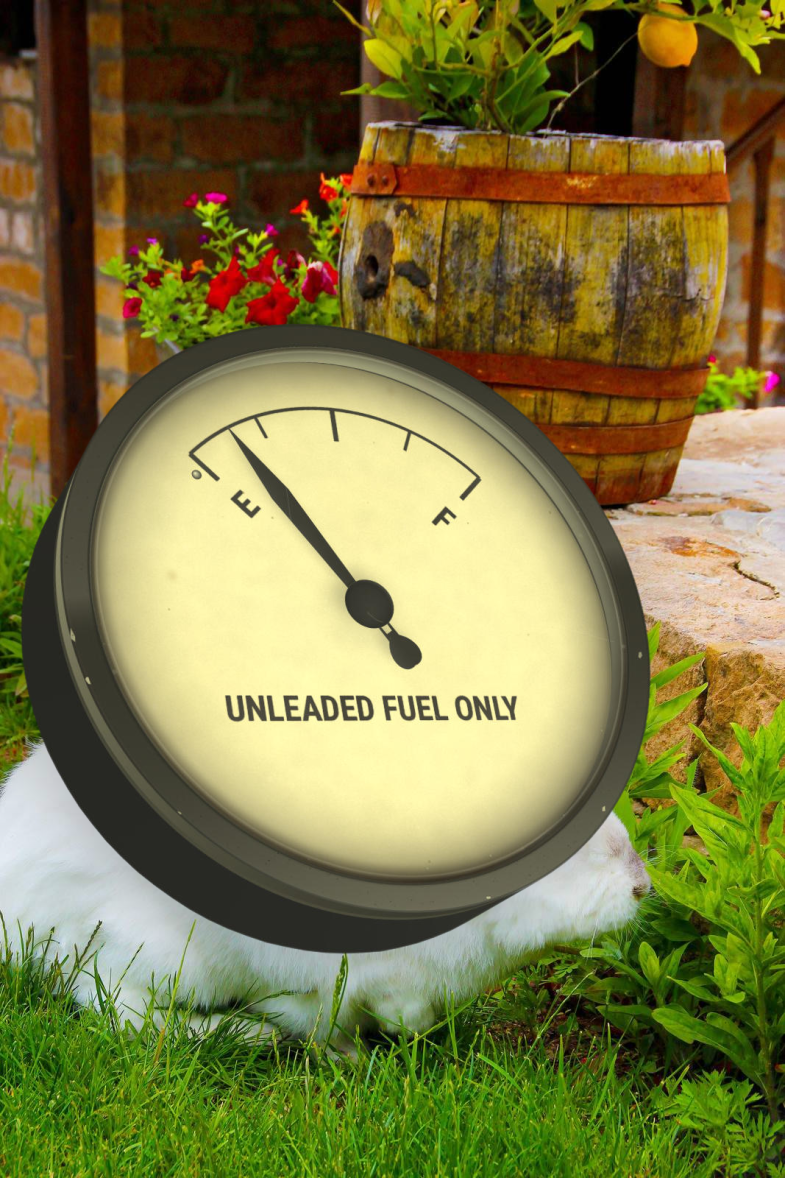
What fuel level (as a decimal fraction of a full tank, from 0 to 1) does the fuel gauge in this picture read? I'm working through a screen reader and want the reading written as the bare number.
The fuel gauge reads 0.125
